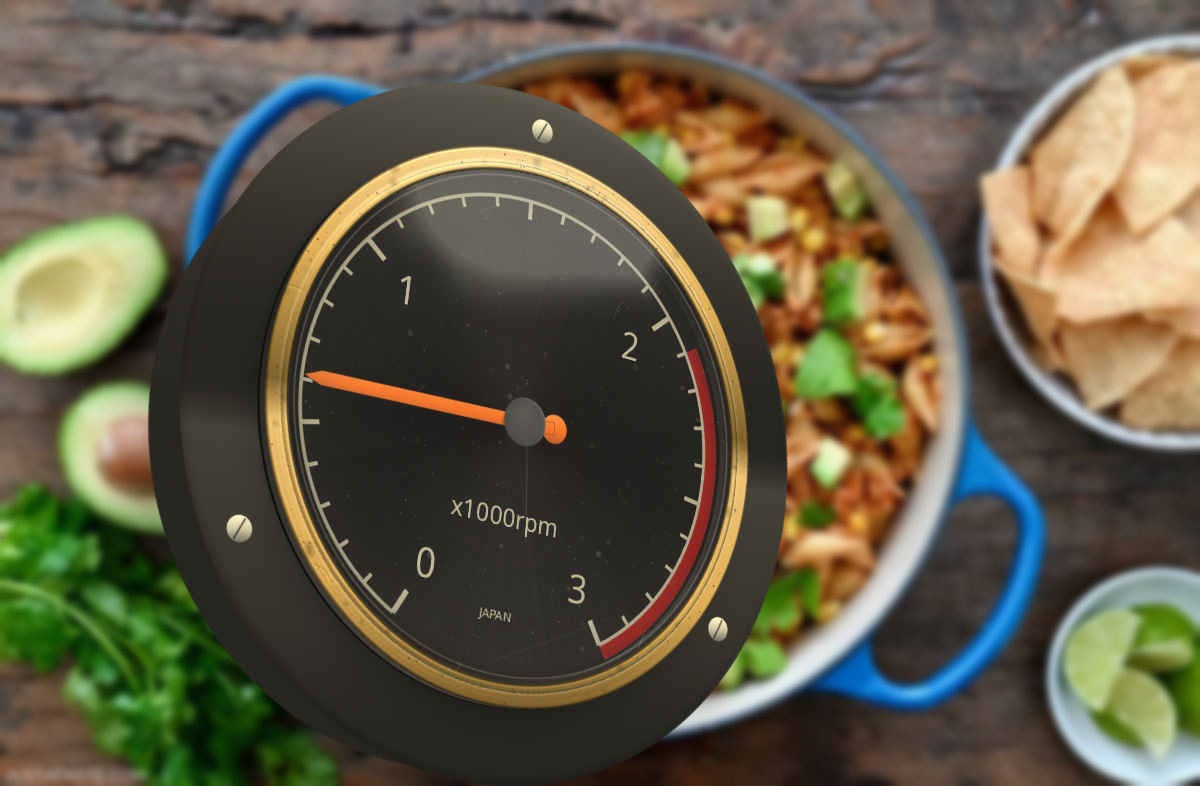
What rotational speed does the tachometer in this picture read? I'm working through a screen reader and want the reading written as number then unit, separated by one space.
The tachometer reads 600 rpm
